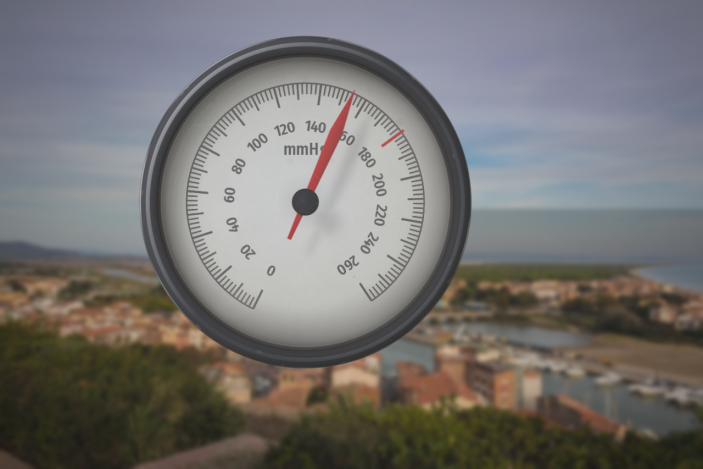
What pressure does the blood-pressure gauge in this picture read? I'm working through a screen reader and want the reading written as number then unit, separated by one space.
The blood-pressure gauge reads 154 mmHg
